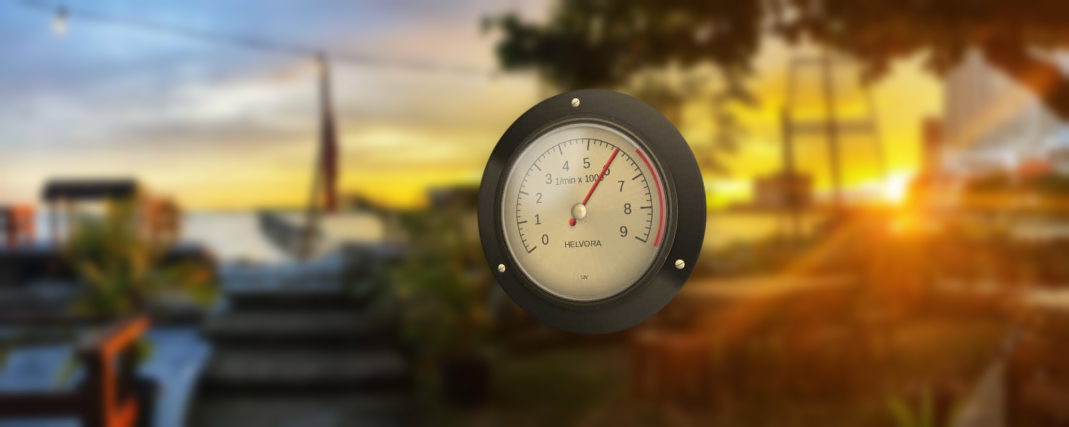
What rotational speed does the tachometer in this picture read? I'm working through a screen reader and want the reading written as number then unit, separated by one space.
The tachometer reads 6000 rpm
